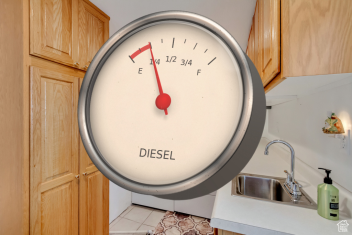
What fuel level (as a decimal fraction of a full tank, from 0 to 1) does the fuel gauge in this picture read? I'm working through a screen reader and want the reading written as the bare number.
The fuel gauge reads 0.25
